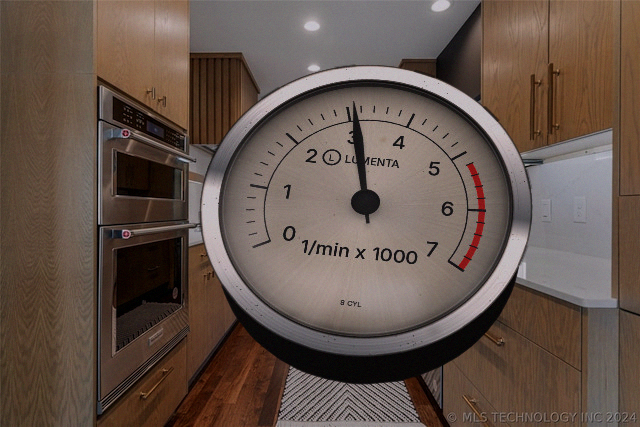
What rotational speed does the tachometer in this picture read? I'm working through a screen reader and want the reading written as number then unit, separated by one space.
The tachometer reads 3100 rpm
